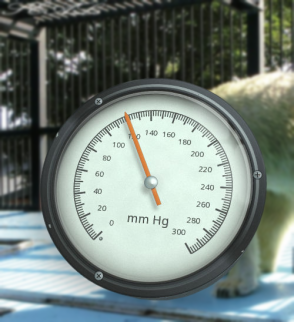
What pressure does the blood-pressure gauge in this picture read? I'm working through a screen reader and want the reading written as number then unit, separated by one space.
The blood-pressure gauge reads 120 mmHg
